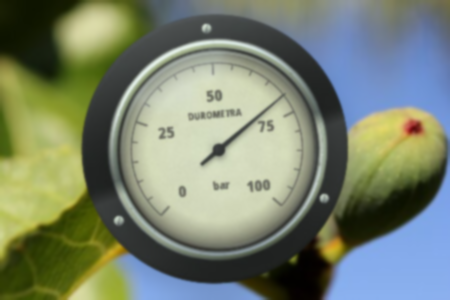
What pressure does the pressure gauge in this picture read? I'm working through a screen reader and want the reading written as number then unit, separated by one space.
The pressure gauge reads 70 bar
